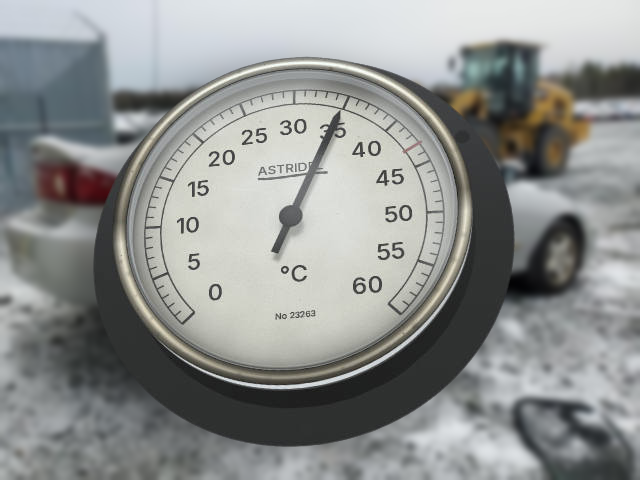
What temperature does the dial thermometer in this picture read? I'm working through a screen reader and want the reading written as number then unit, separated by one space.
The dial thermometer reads 35 °C
